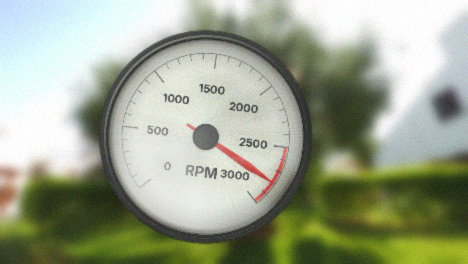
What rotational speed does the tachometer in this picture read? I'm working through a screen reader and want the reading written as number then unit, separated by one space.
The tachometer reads 2800 rpm
